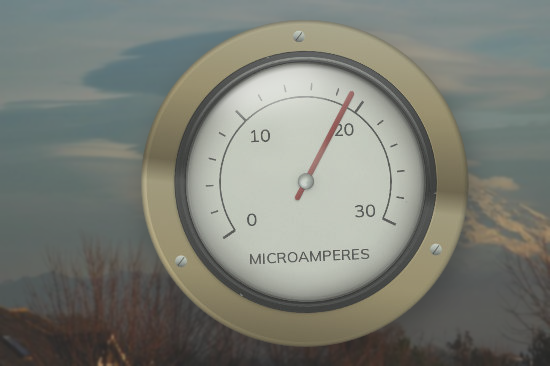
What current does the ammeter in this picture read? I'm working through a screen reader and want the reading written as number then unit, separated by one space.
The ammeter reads 19 µA
